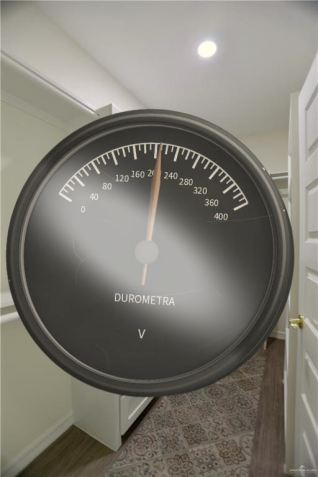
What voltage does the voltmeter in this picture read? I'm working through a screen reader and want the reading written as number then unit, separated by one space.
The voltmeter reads 210 V
